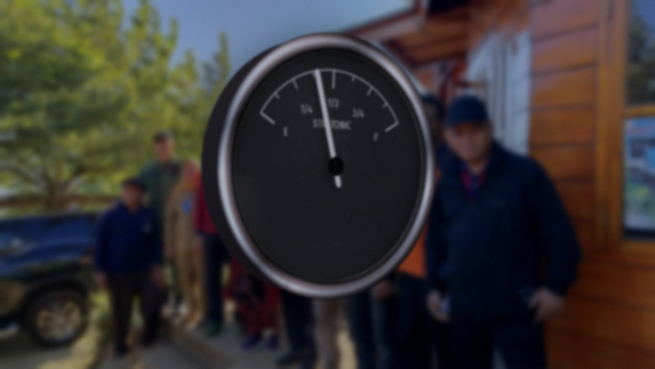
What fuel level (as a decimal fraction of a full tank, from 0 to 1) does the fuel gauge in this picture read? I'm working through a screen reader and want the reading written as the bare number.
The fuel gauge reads 0.375
